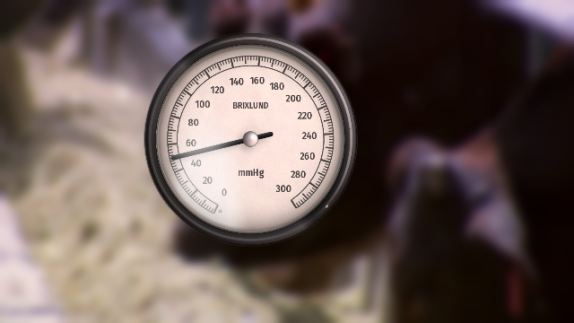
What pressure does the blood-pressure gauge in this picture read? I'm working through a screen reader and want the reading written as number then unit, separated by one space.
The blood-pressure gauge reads 50 mmHg
